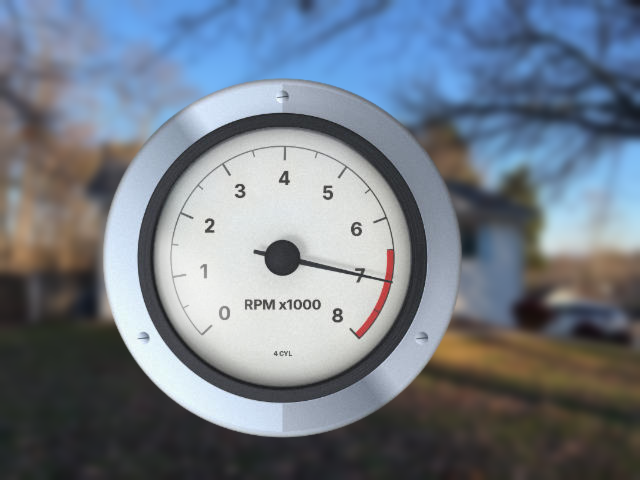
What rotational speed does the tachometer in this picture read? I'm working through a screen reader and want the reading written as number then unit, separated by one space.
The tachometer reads 7000 rpm
